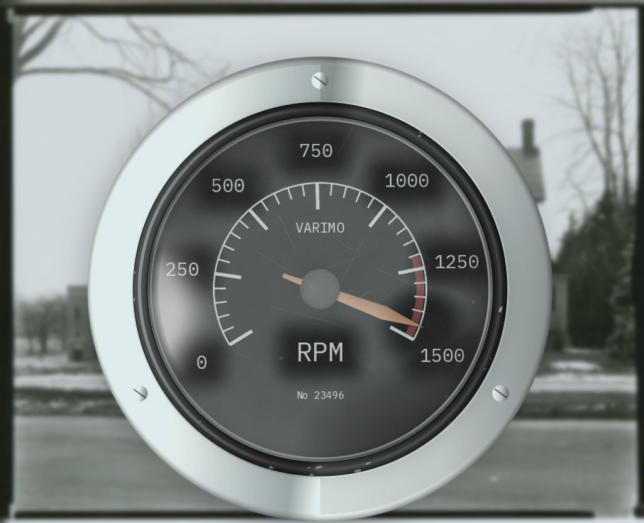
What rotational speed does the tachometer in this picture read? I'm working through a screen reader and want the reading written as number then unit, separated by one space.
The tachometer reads 1450 rpm
